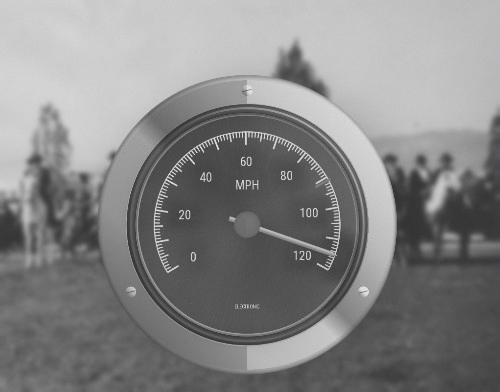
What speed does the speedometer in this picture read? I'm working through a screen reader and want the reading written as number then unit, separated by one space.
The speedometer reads 115 mph
